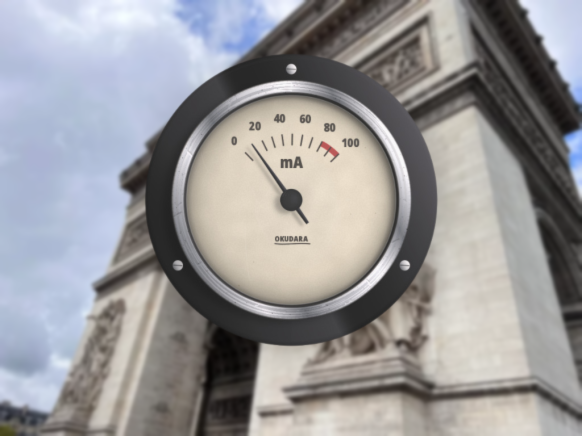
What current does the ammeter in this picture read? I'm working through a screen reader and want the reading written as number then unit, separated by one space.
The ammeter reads 10 mA
